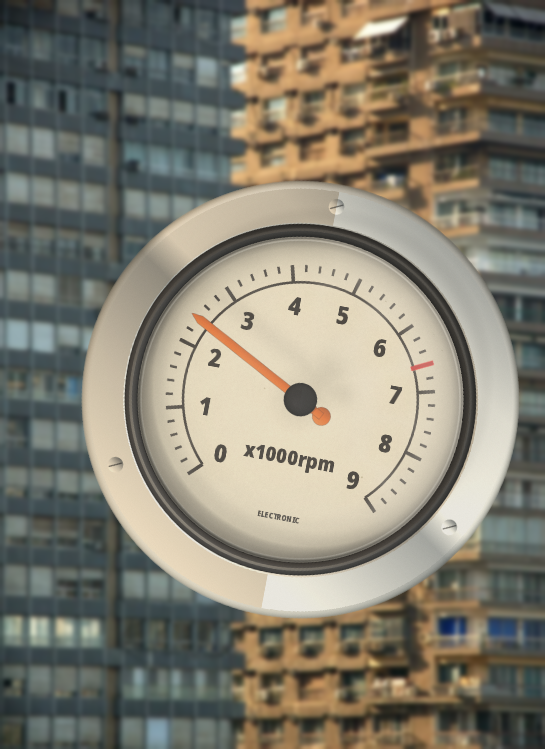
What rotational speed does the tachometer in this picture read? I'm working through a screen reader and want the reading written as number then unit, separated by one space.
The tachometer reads 2400 rpm
